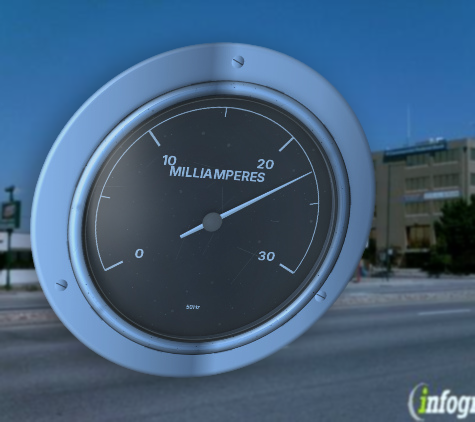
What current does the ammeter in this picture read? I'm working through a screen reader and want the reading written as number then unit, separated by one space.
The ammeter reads 22.5 mA
